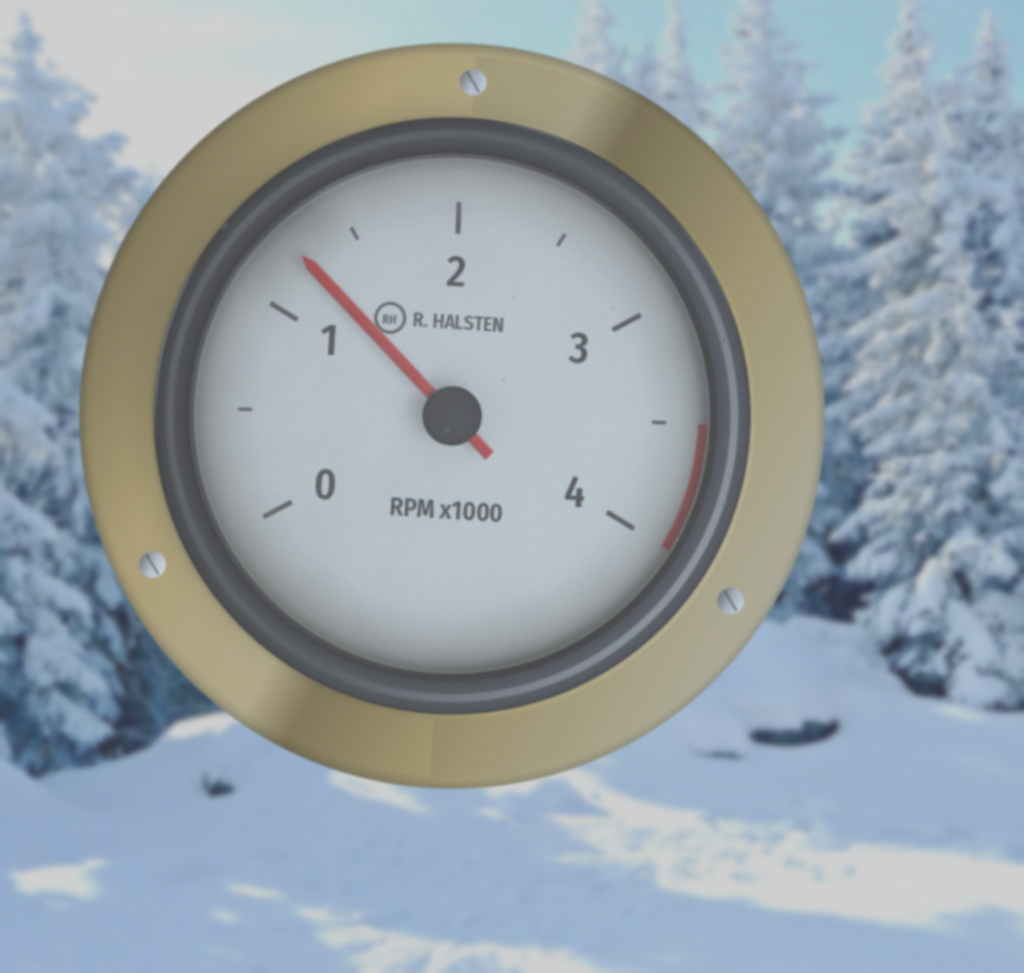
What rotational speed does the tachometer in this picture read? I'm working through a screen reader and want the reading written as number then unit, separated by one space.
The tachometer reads 1250 rpm
